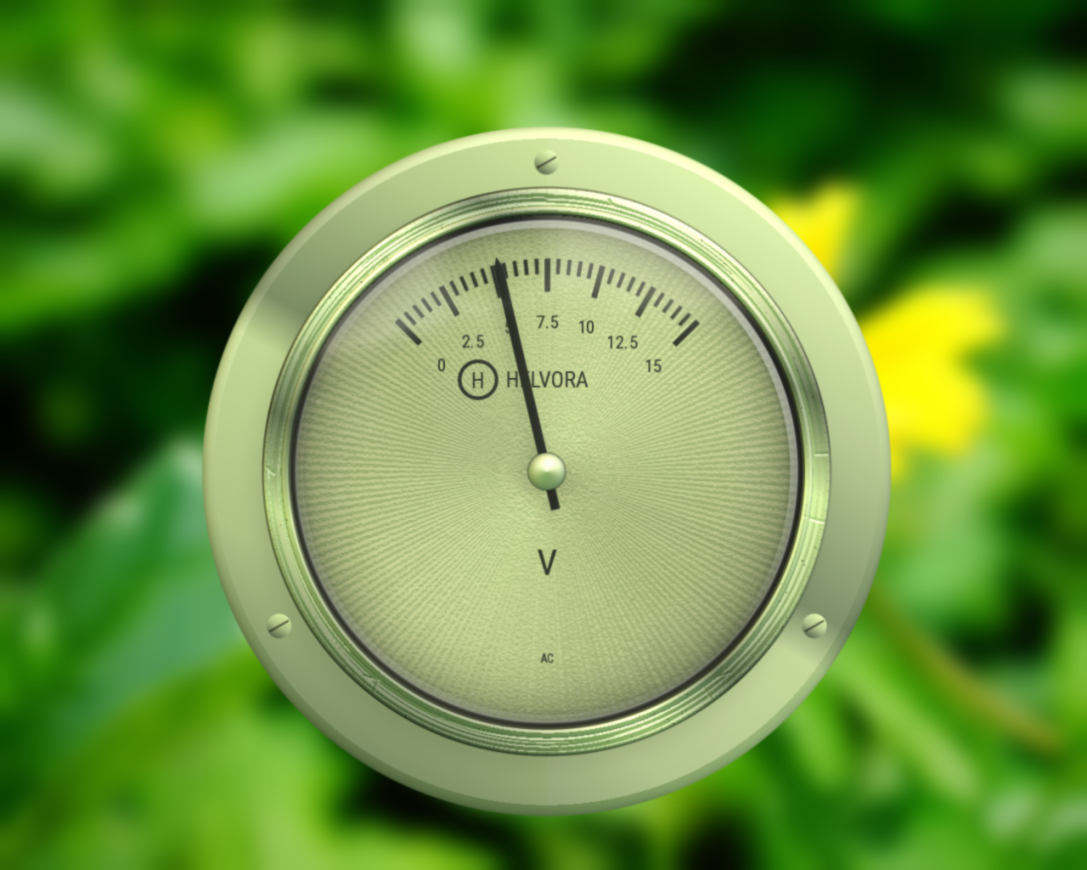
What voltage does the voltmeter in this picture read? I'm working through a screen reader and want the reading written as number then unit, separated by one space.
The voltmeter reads 5.25 V
